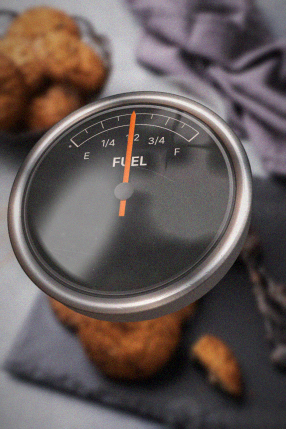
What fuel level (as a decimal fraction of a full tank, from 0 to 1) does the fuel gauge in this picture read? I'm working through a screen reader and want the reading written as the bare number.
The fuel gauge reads 0.5
